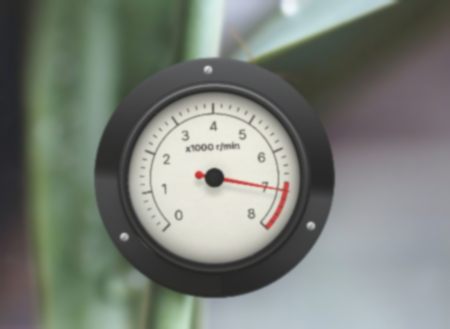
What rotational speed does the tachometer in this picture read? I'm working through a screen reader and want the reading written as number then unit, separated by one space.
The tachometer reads 7000 rpm
